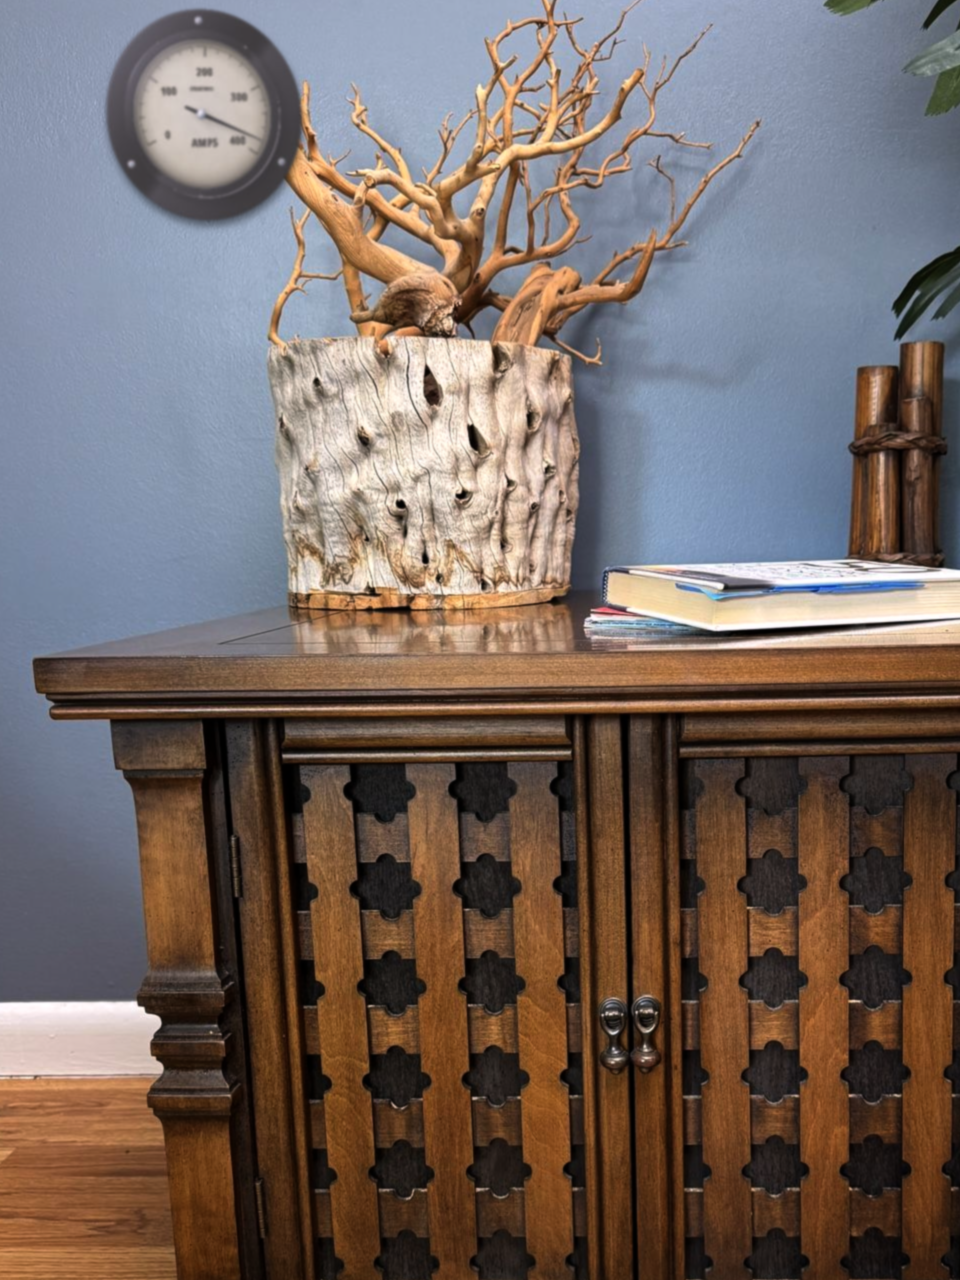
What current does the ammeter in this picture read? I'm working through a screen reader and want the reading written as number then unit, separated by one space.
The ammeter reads 380 A
